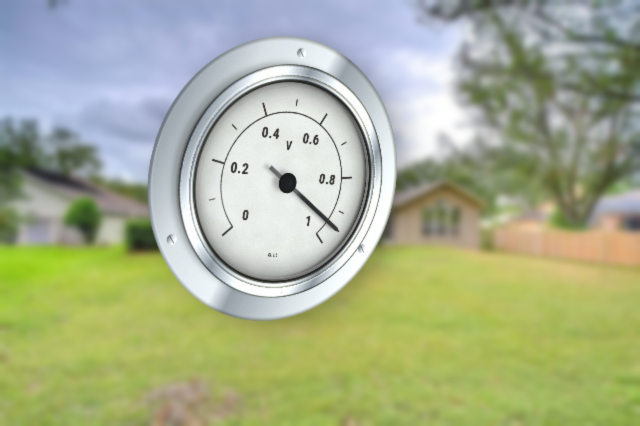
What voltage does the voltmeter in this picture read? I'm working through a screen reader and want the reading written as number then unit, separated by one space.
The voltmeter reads 0.95 V
